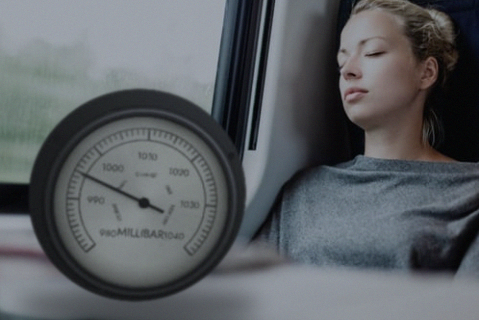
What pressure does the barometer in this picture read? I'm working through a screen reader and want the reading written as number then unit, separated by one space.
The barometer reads 995 mbar
